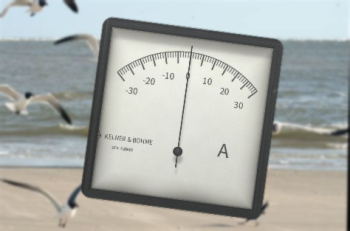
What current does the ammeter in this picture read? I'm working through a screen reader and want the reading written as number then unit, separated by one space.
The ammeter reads 0 A
